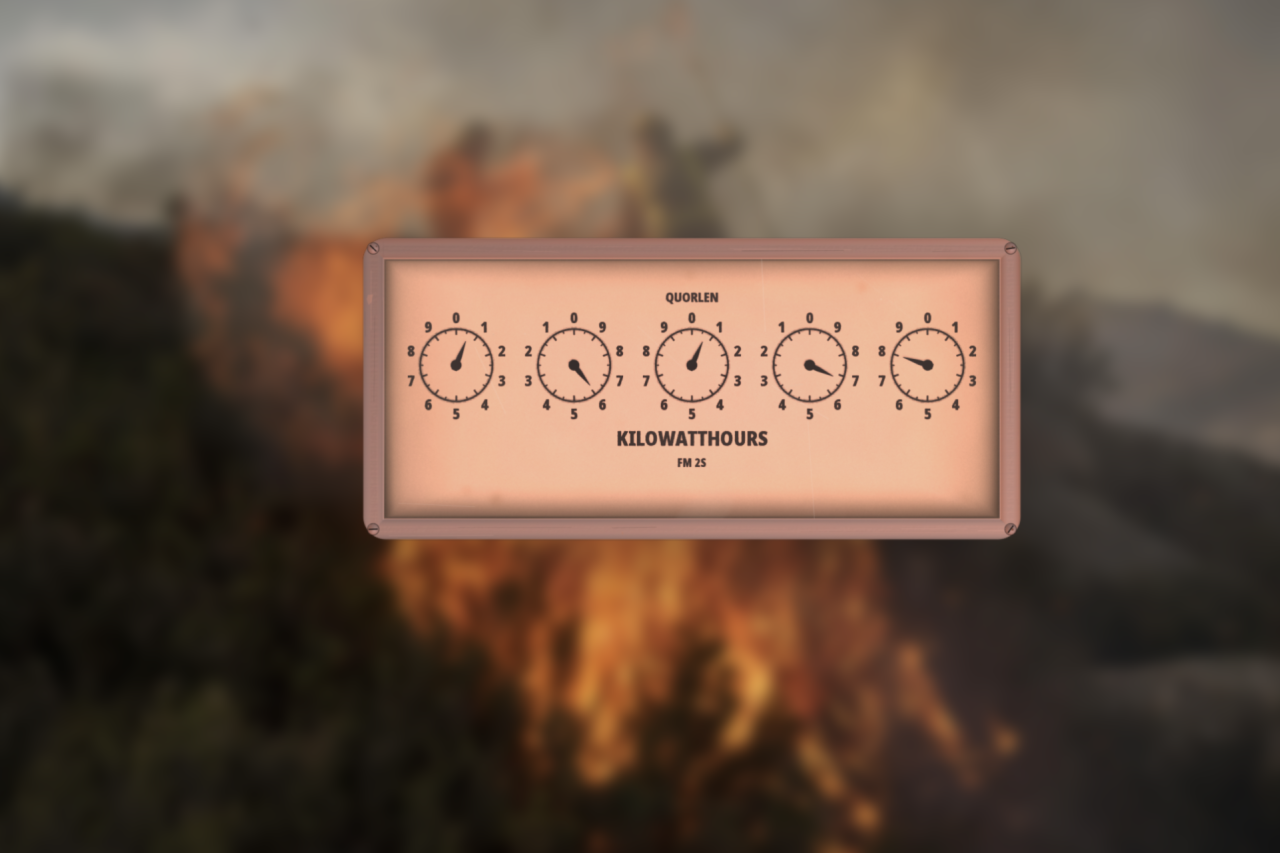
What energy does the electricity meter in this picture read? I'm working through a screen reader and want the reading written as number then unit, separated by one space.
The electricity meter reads 6068 kWh
